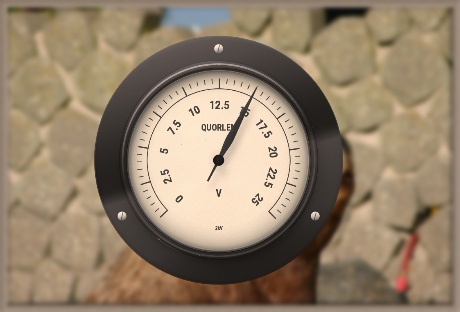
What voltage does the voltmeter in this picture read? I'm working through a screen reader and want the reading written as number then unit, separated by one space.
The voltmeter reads 15 V
